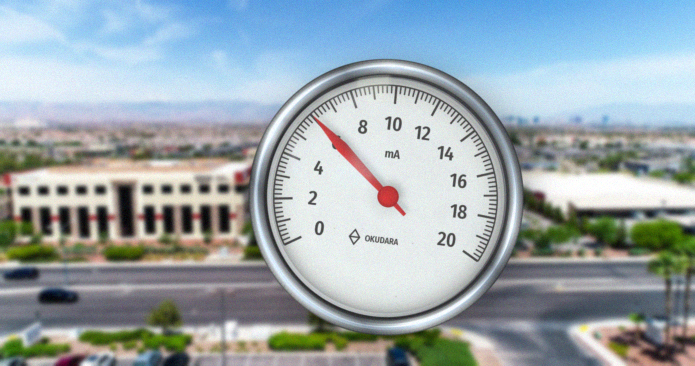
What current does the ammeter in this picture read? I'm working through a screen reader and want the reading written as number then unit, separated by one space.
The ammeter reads 6 mA
